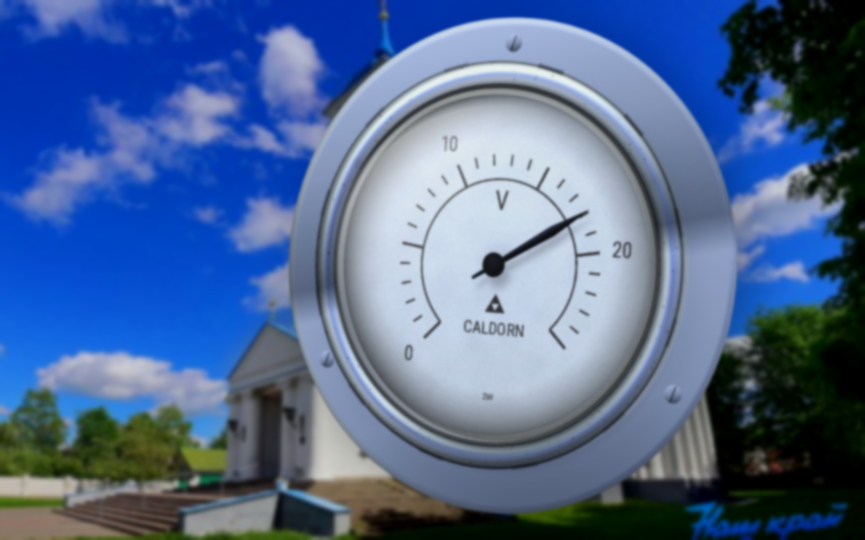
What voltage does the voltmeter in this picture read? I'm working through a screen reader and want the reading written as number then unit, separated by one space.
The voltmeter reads 18 V
